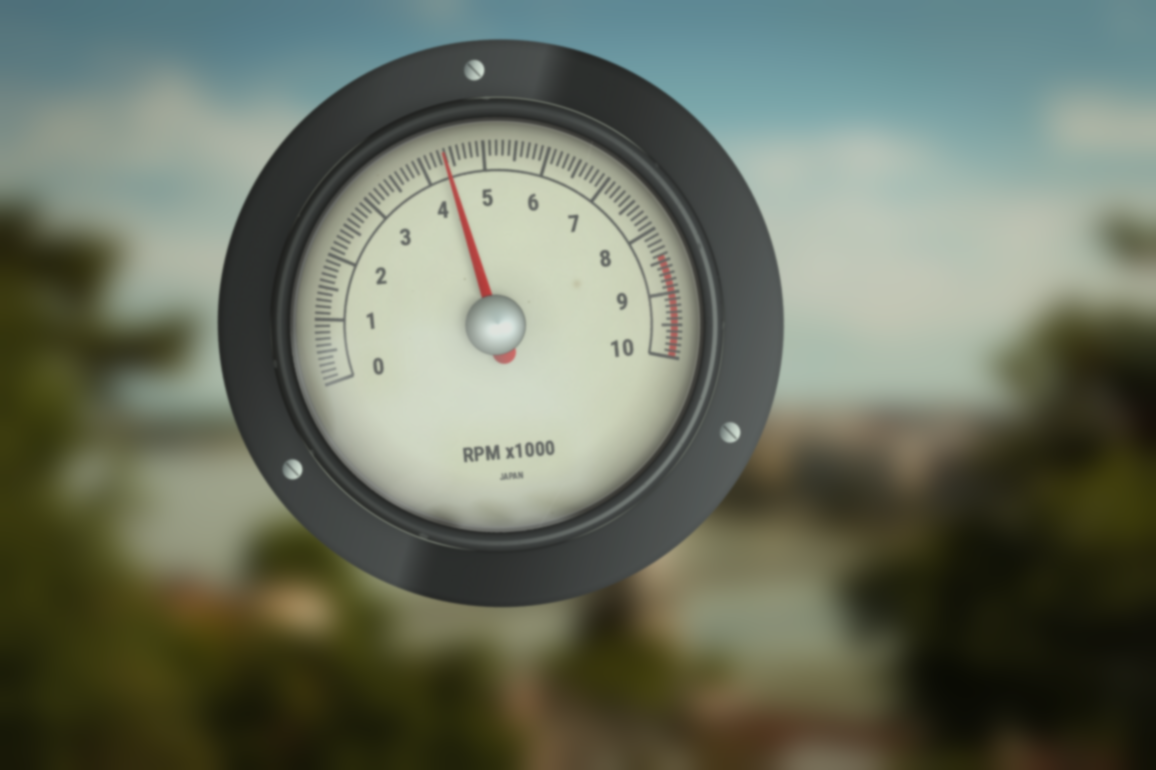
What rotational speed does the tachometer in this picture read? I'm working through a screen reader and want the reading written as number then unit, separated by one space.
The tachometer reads 4400 rpm
